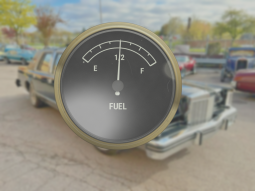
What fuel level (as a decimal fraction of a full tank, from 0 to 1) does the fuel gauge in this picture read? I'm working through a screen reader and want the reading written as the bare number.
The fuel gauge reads 0.5
